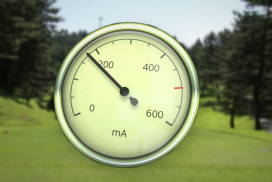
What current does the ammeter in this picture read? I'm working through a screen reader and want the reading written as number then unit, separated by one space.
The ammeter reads 175 mA
